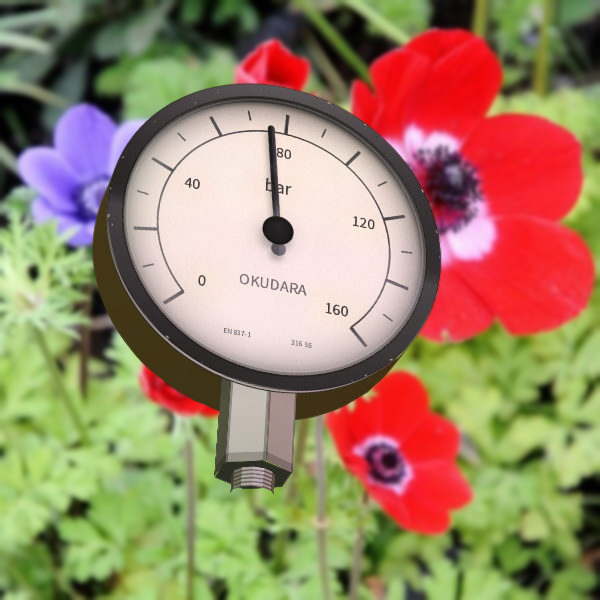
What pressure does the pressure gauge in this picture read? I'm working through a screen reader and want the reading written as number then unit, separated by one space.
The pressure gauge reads 75 bar
